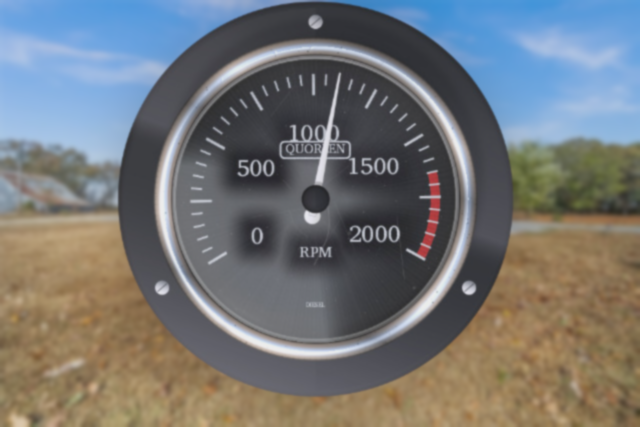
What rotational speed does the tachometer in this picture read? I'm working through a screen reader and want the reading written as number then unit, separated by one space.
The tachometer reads 1100 rpm
